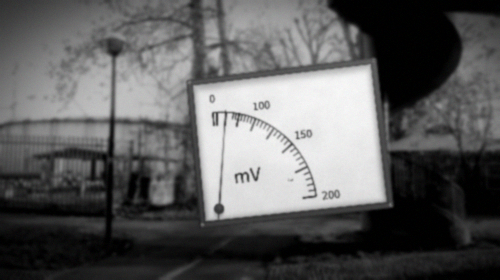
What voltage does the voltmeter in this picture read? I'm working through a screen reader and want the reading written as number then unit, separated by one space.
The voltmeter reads 50 mV
